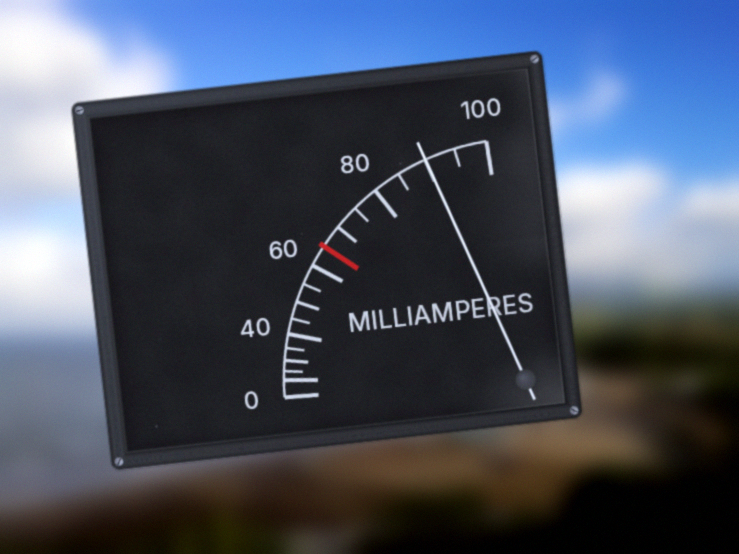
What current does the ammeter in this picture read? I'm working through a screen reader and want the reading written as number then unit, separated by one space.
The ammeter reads 90 mA
